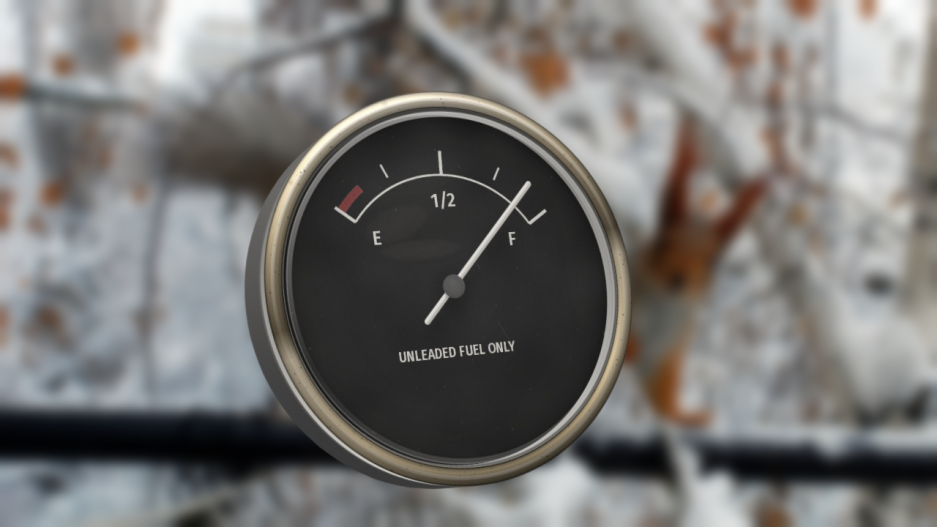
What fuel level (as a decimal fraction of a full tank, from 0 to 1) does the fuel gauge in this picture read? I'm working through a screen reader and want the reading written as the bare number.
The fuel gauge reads 0.875
